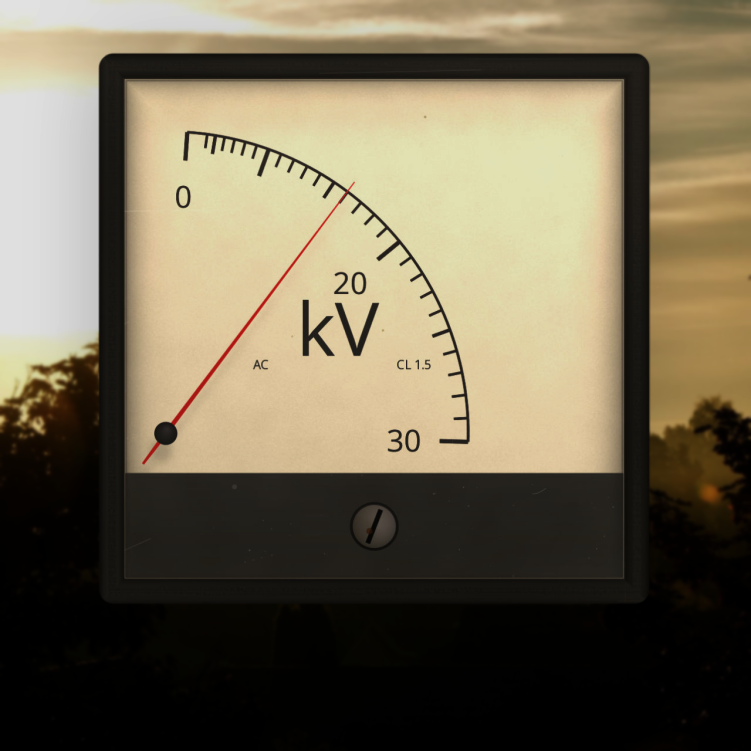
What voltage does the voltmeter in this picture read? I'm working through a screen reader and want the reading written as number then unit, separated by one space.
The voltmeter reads 16 kV
